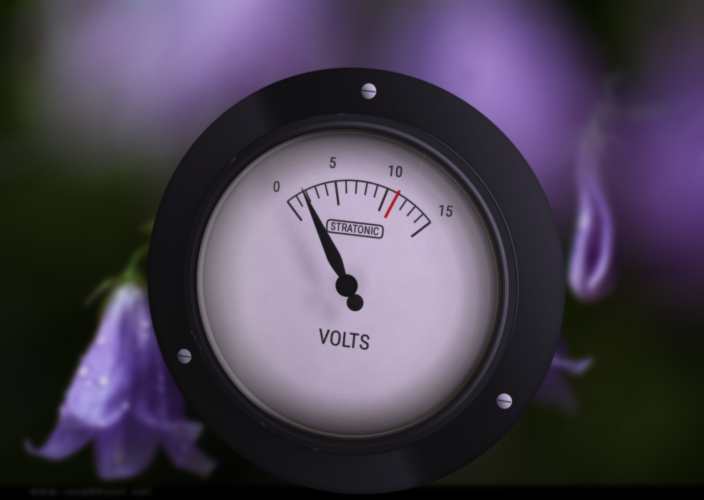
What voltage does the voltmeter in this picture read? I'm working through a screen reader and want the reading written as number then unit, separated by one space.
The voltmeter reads 2 V
